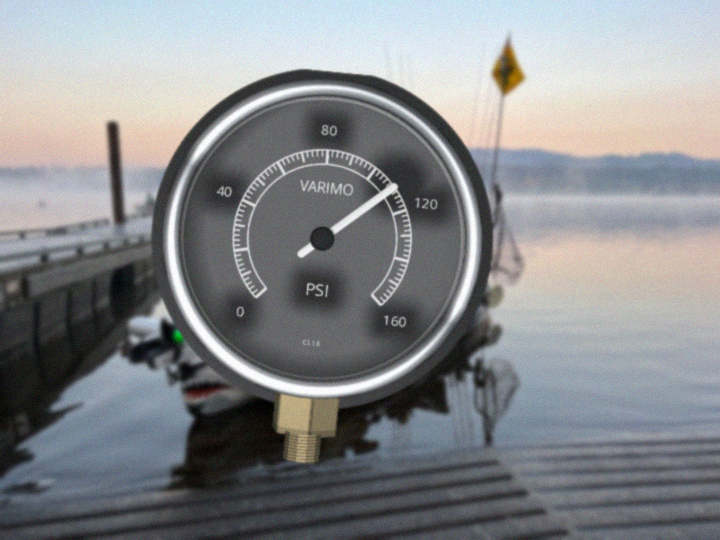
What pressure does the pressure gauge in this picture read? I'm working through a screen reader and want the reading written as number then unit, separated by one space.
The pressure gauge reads 110 psi
